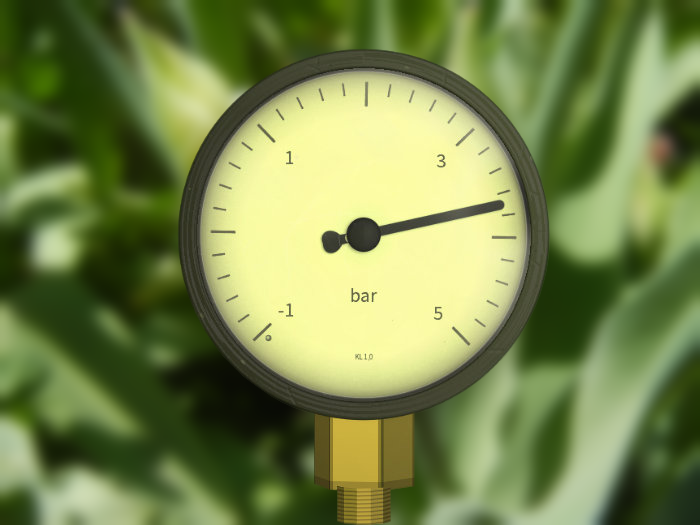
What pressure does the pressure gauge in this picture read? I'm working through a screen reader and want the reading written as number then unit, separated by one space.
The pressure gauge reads 3.7 bar
